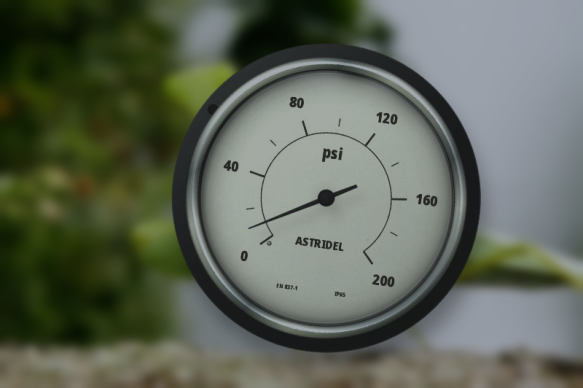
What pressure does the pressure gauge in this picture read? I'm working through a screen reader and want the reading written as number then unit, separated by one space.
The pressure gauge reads 10 psi
